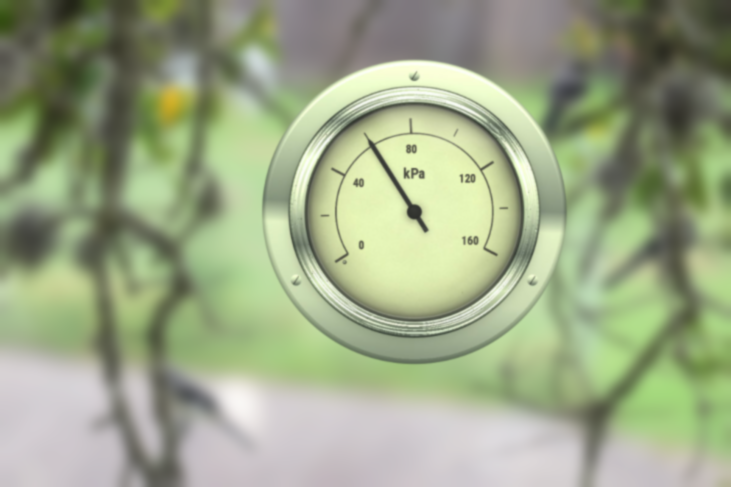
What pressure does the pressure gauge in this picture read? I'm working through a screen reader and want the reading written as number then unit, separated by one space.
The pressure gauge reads 60 kPa
